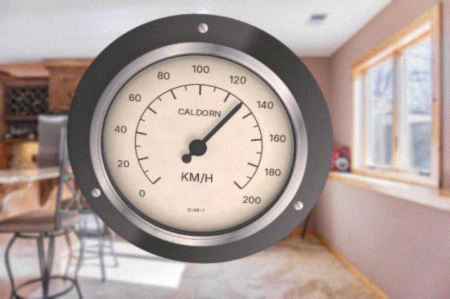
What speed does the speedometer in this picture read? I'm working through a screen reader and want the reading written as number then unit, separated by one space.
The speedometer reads 130 km/h
